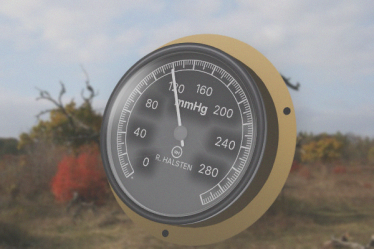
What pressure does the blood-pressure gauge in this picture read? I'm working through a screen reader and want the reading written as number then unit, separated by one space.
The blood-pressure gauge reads 120 mmHg
